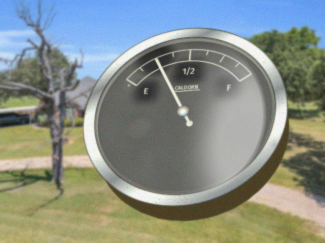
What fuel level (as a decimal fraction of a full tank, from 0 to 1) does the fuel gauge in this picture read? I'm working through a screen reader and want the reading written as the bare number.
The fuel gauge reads 0.25
